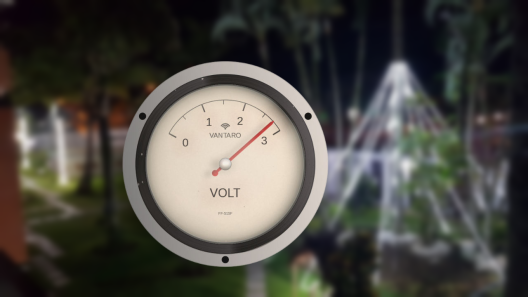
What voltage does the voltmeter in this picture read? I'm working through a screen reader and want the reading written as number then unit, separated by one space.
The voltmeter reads 2.75 V
